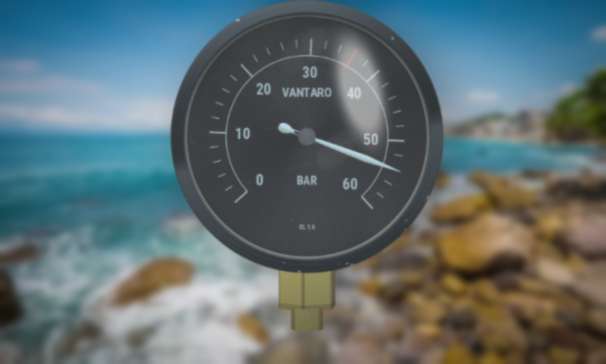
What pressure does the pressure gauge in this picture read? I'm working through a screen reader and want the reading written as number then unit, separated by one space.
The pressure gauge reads 54 bar
